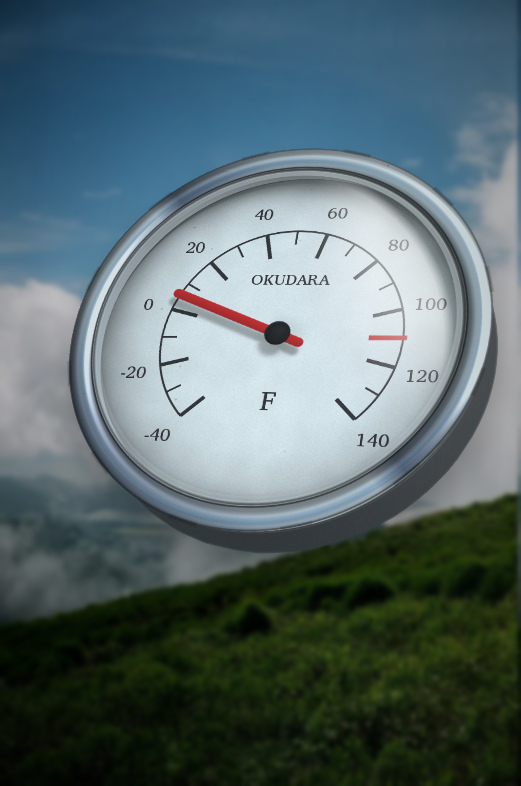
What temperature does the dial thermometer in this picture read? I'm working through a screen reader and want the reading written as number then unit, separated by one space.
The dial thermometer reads 5 °F
